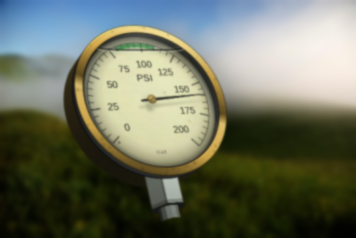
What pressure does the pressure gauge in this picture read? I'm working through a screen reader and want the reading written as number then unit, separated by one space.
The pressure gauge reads 160 psi
